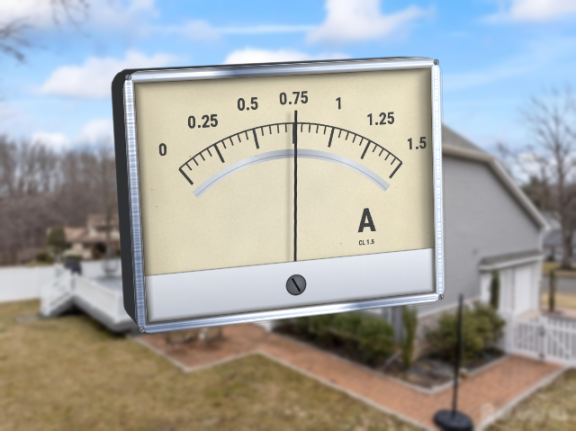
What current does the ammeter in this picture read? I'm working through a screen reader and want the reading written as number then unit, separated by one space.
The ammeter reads 0.75 A
